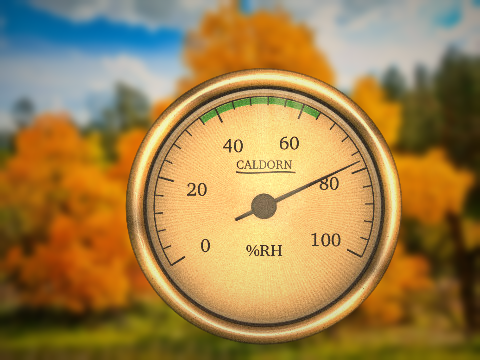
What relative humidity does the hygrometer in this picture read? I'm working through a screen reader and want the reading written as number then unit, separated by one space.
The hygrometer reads 78 %
